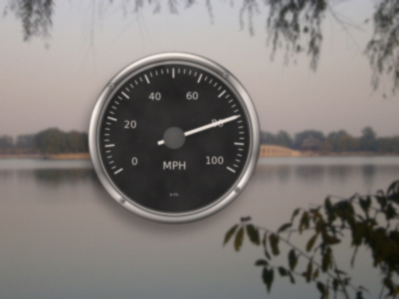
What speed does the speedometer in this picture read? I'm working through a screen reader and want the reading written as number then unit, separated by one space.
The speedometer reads 80 mph
